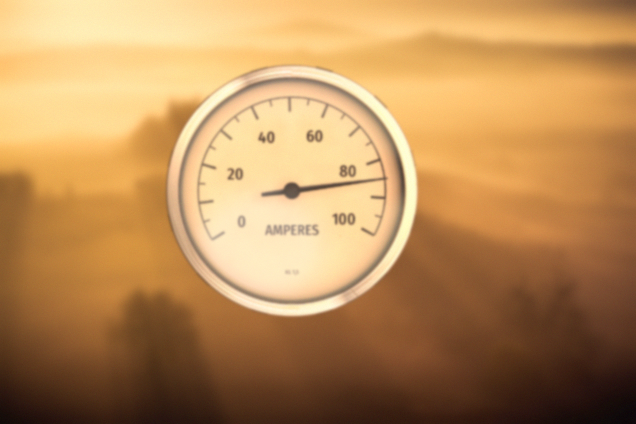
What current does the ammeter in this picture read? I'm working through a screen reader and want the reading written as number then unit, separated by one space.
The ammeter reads 85 A
